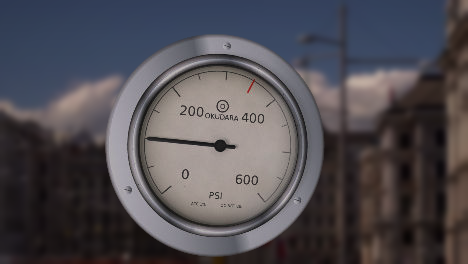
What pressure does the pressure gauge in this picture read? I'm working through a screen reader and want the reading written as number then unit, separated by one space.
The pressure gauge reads 100 psi
